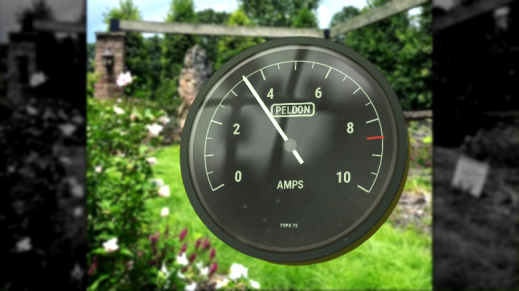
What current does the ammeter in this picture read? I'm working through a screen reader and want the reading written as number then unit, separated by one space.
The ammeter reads 3.5 A
